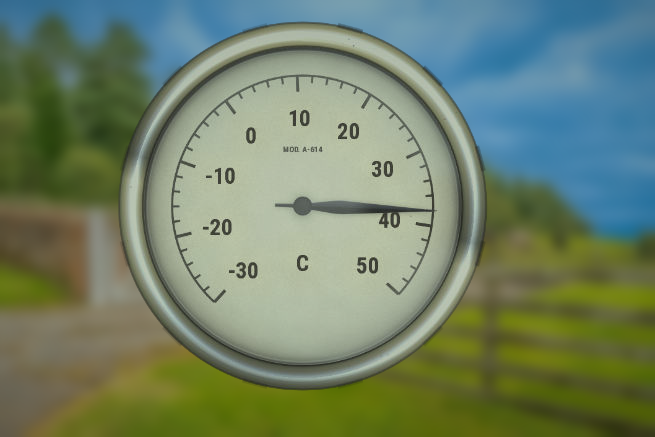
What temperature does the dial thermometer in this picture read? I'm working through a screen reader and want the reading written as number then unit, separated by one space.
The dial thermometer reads 38 °C
